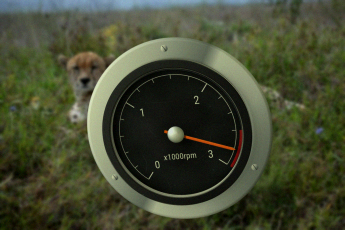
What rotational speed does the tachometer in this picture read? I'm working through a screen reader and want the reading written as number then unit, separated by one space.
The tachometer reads 2800 rpm
